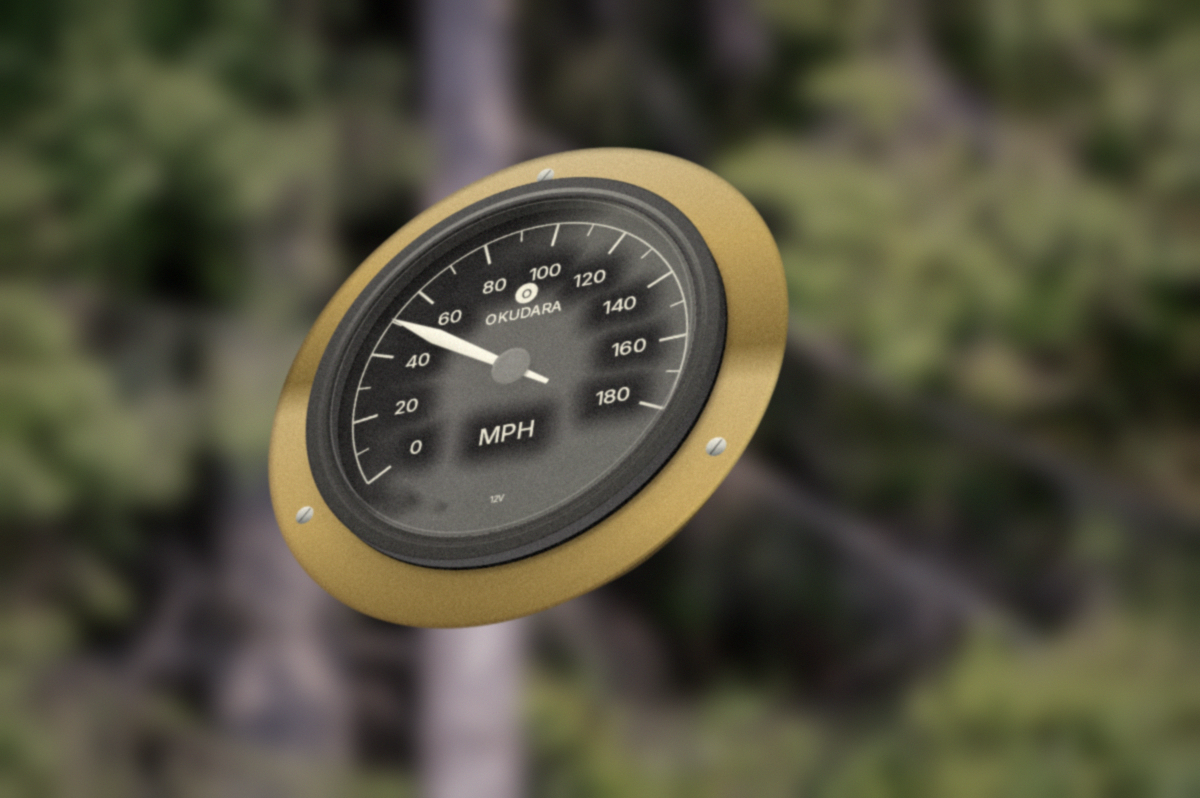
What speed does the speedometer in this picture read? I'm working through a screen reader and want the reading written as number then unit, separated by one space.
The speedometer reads 50 mph
